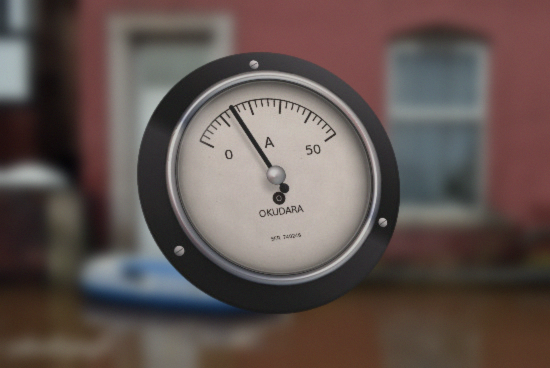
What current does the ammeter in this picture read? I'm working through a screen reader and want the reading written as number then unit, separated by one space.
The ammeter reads 14 A
